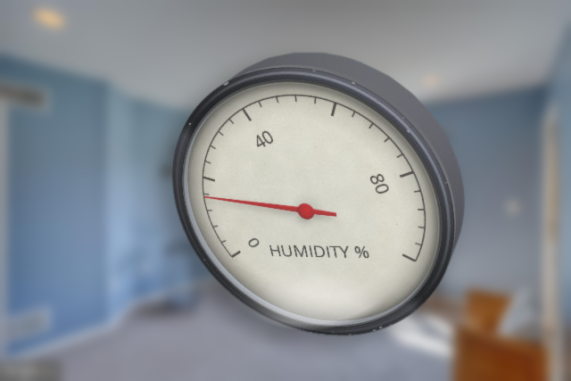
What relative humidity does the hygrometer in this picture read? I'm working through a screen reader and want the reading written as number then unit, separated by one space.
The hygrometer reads 16 %
